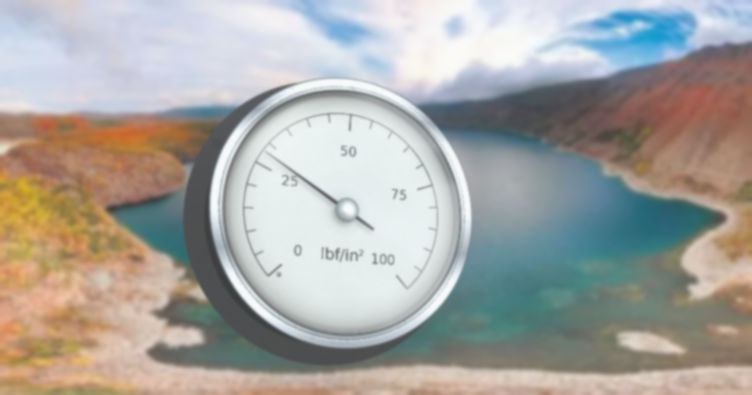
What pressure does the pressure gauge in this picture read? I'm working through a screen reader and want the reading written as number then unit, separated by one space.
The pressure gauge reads 27.5 psi
